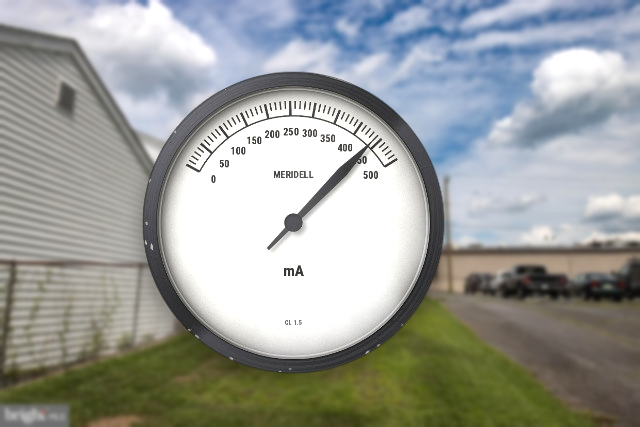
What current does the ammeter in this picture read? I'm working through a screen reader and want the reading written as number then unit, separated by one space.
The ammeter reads 440 mA
